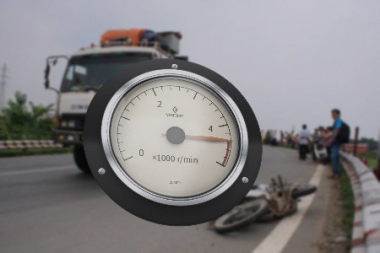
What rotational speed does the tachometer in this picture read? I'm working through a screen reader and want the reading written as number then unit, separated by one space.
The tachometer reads 4400 rpm
